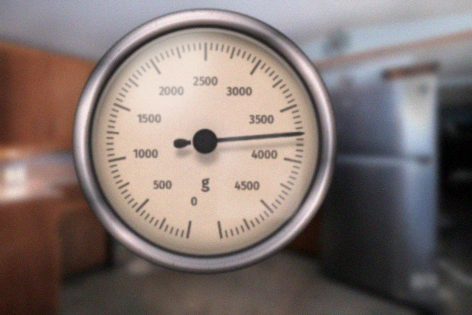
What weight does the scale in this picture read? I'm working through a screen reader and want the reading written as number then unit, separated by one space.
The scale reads 3750 g
